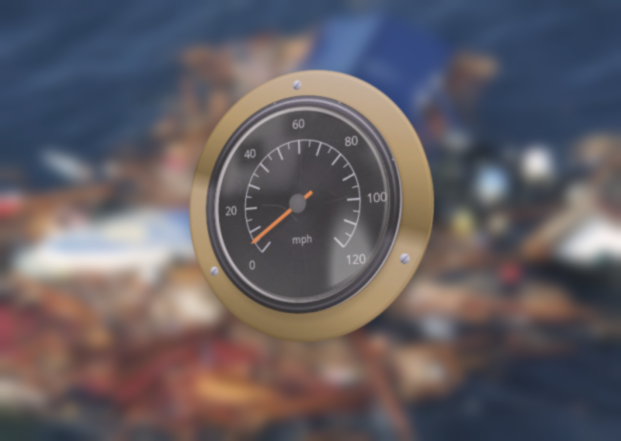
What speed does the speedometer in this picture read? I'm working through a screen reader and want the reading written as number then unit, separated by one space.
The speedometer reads 5 mph
